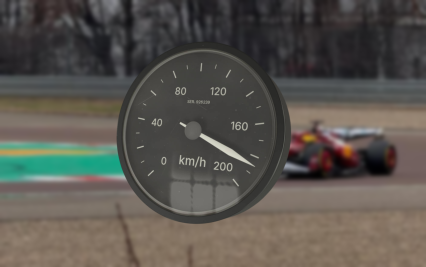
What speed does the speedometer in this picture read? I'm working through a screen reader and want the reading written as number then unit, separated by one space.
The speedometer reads 185 km/h
